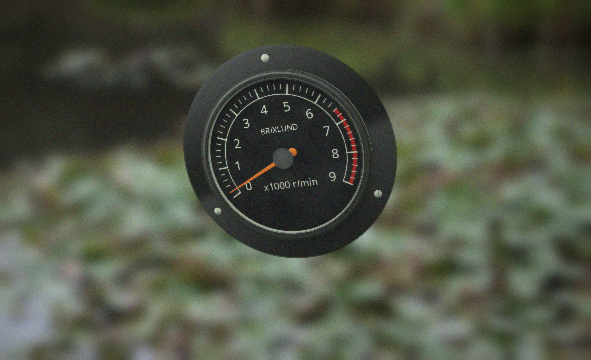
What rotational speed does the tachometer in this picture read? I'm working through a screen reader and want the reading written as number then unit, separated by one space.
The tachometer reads 200 rpm
